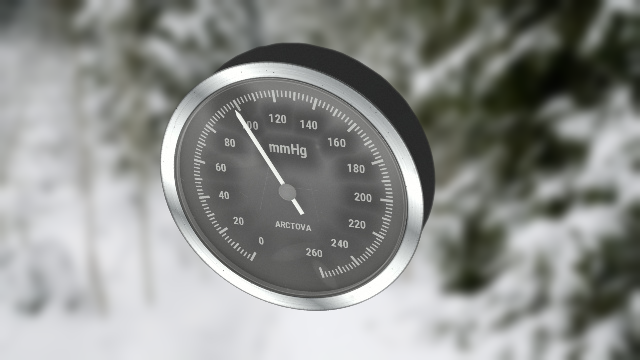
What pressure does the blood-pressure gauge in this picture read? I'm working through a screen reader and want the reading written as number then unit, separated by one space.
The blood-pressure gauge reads 100 mmHg
